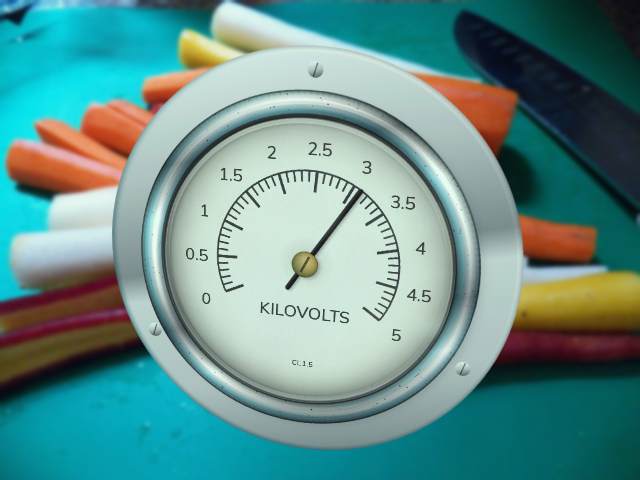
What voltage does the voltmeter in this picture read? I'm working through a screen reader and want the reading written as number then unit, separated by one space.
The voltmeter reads 3.1 kV
